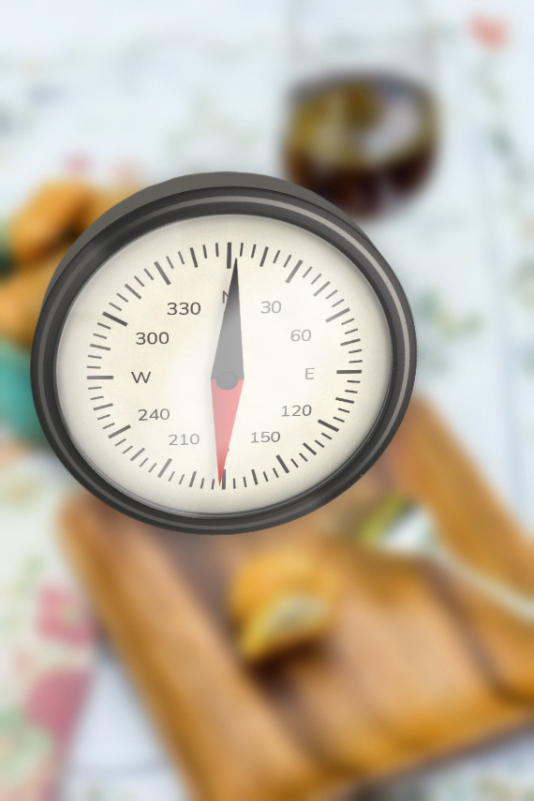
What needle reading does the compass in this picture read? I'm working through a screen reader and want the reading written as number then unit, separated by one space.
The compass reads 182.5 °
